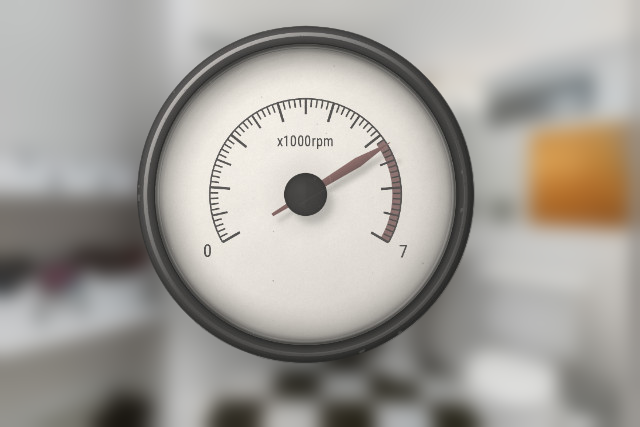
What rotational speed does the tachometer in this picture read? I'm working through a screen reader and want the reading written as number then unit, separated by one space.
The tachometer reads 5200 rpm
